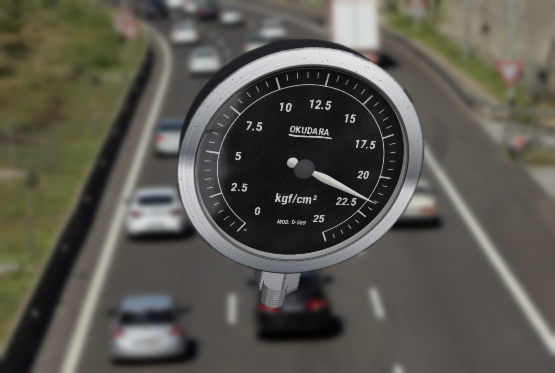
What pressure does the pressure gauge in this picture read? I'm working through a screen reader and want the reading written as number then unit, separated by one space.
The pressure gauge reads 21.5 kg/cm²
